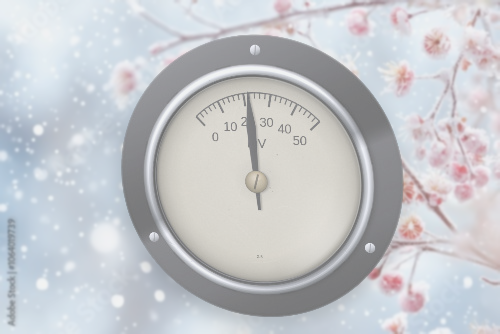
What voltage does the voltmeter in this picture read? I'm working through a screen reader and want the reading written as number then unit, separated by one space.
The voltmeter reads 22 mV
